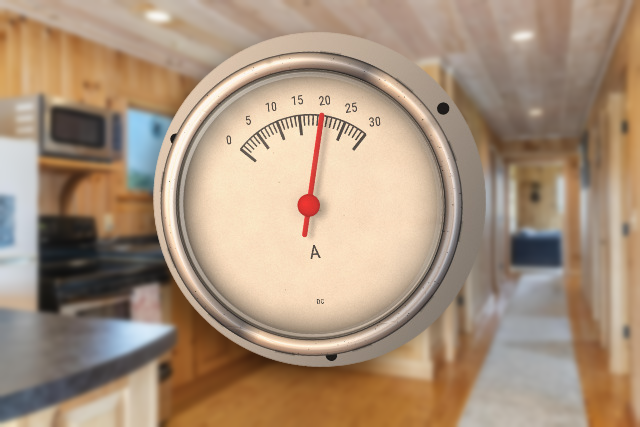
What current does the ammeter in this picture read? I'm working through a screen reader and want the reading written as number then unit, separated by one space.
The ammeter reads 20 A
